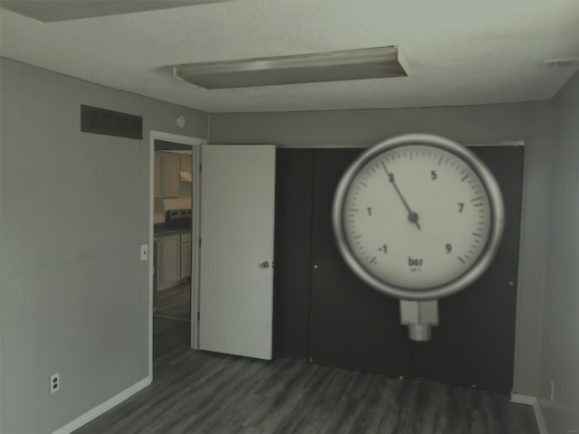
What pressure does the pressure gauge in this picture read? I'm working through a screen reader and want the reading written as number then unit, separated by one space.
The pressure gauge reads 3 bar
